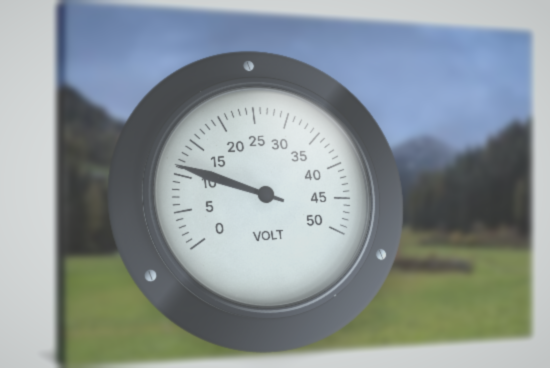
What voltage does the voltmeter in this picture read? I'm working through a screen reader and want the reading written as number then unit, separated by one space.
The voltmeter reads 11 V
